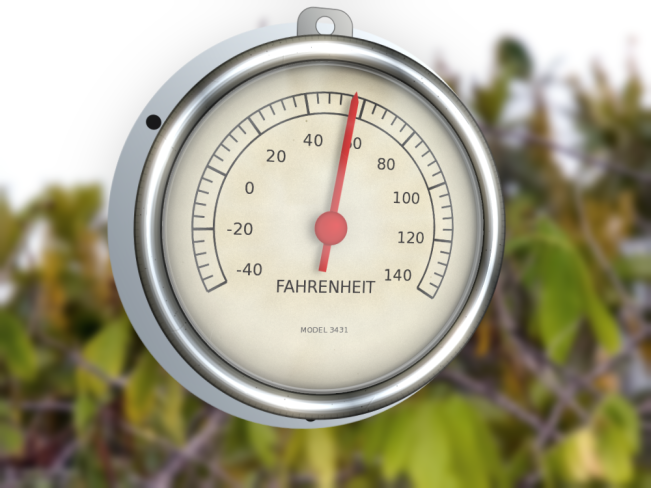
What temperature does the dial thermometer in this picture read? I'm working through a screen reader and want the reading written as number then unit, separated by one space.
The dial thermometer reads 56 °F
